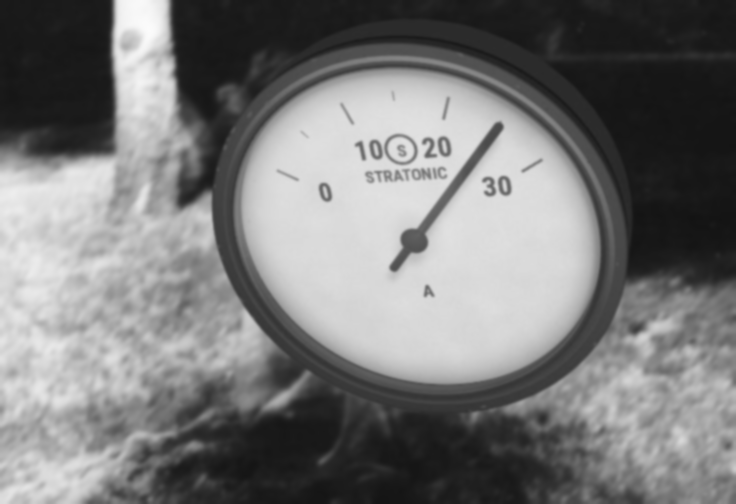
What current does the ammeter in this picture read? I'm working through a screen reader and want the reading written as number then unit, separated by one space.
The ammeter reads 25 A
